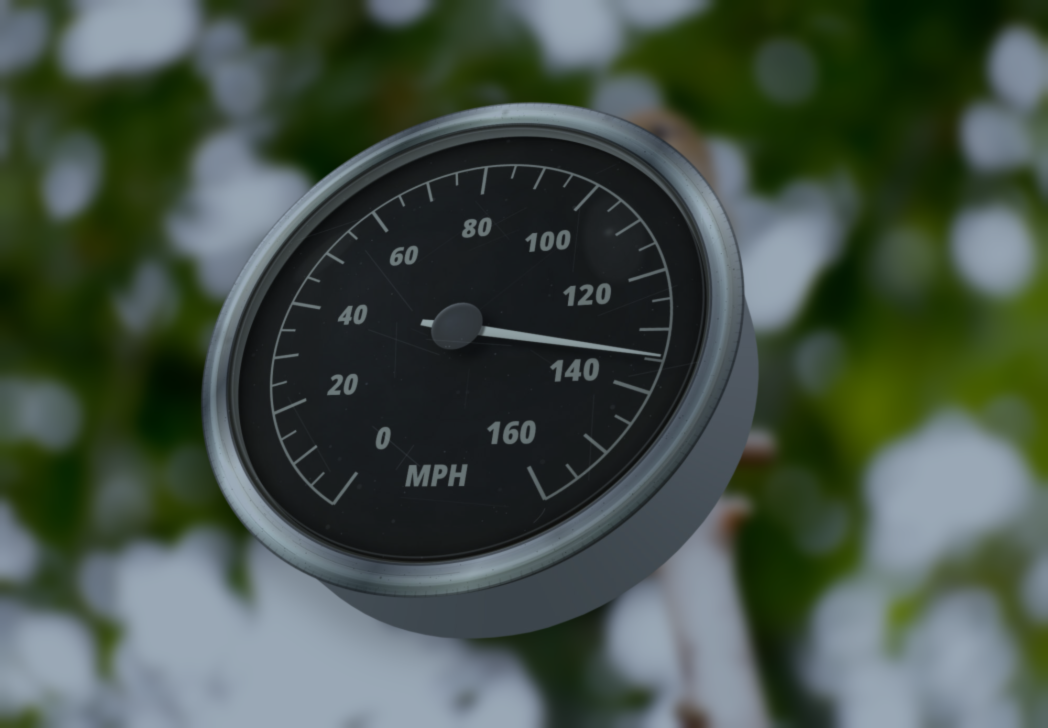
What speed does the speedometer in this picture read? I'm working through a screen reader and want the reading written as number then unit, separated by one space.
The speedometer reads 135 mph
